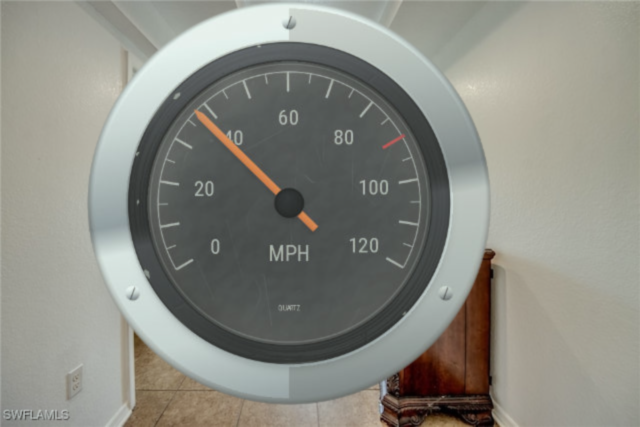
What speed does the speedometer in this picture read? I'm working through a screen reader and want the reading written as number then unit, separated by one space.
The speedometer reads 37.5 mph
